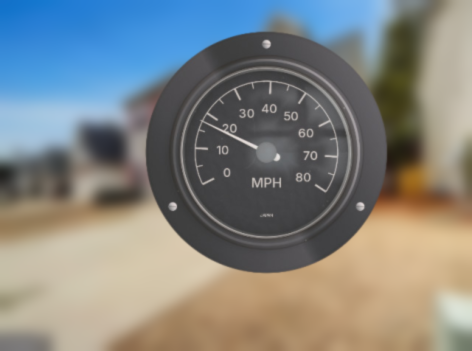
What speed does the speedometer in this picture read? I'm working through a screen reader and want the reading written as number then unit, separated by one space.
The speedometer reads 17.5 mph
